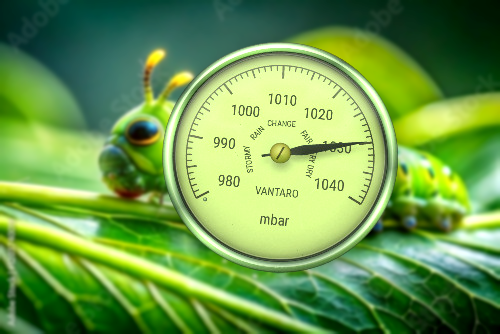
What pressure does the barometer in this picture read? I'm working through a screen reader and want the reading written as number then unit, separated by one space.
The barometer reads 1030 mbar
